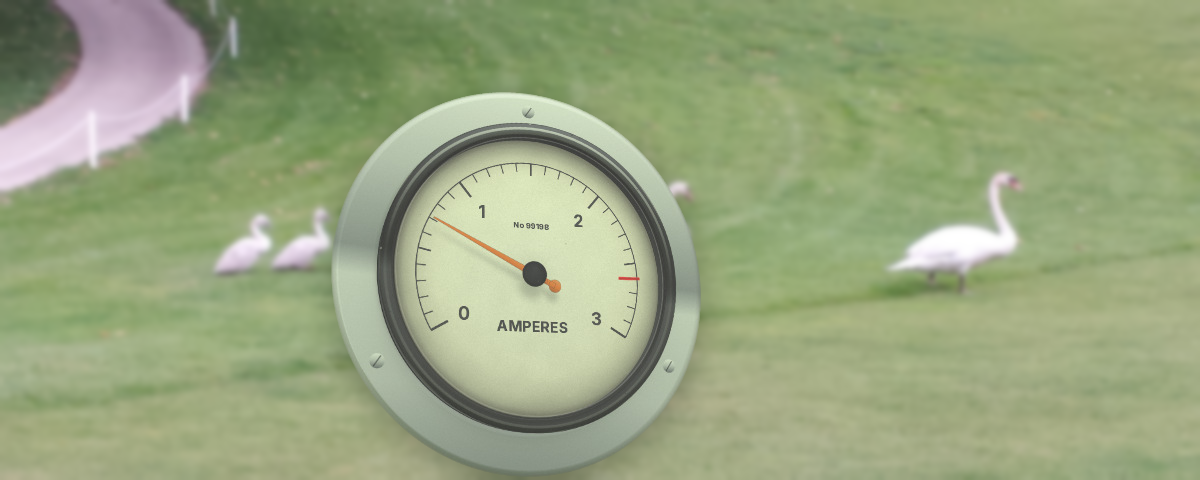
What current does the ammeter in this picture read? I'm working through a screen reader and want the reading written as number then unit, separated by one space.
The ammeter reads 0.7 A
